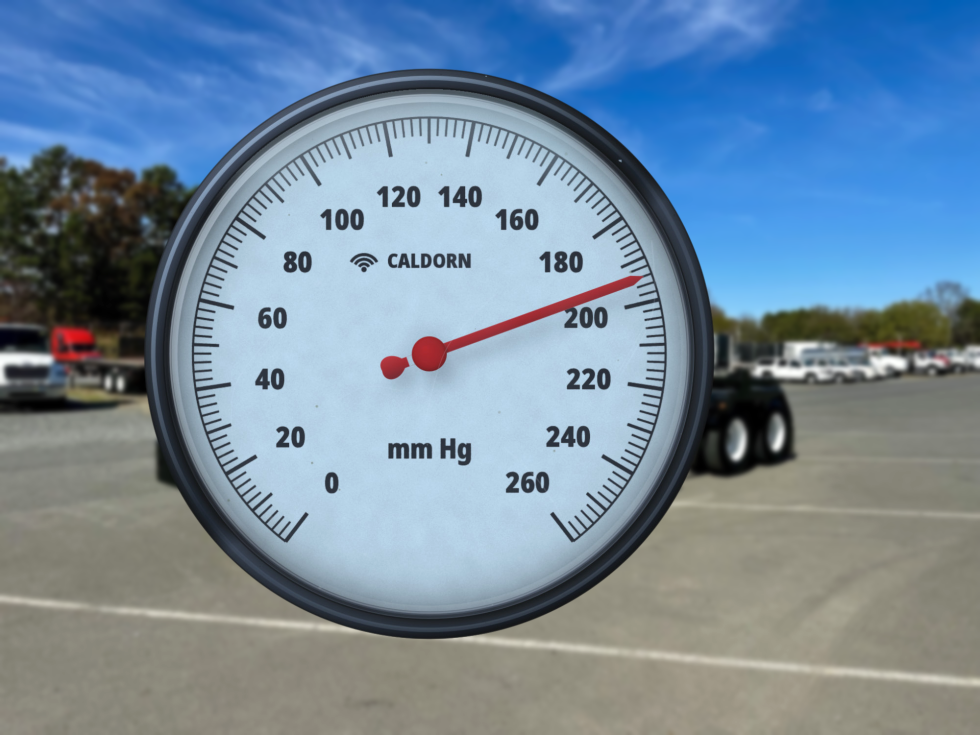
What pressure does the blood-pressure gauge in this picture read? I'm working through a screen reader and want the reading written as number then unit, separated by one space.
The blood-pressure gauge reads 194 mmHg
